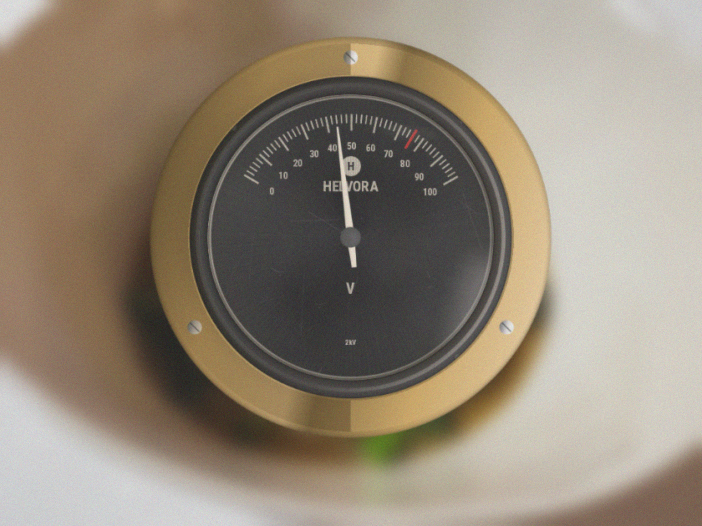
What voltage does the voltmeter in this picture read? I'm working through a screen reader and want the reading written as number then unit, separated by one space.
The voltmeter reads 44 V
